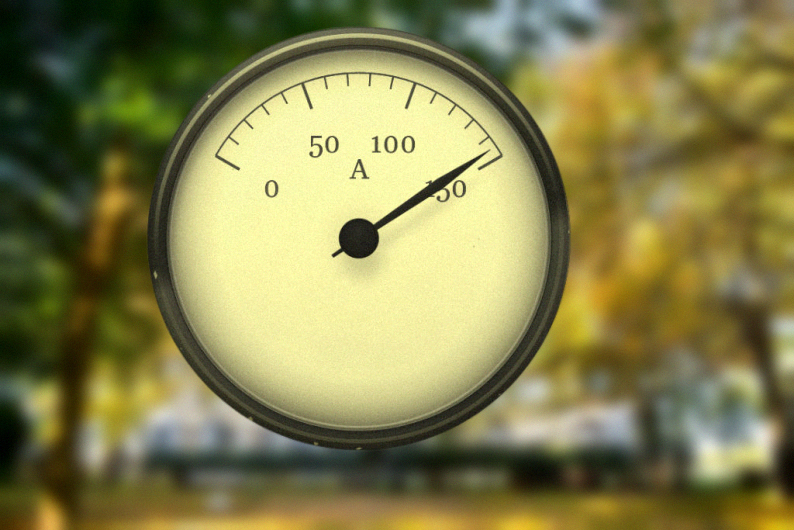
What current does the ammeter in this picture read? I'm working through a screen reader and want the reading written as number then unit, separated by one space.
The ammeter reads 145 A
